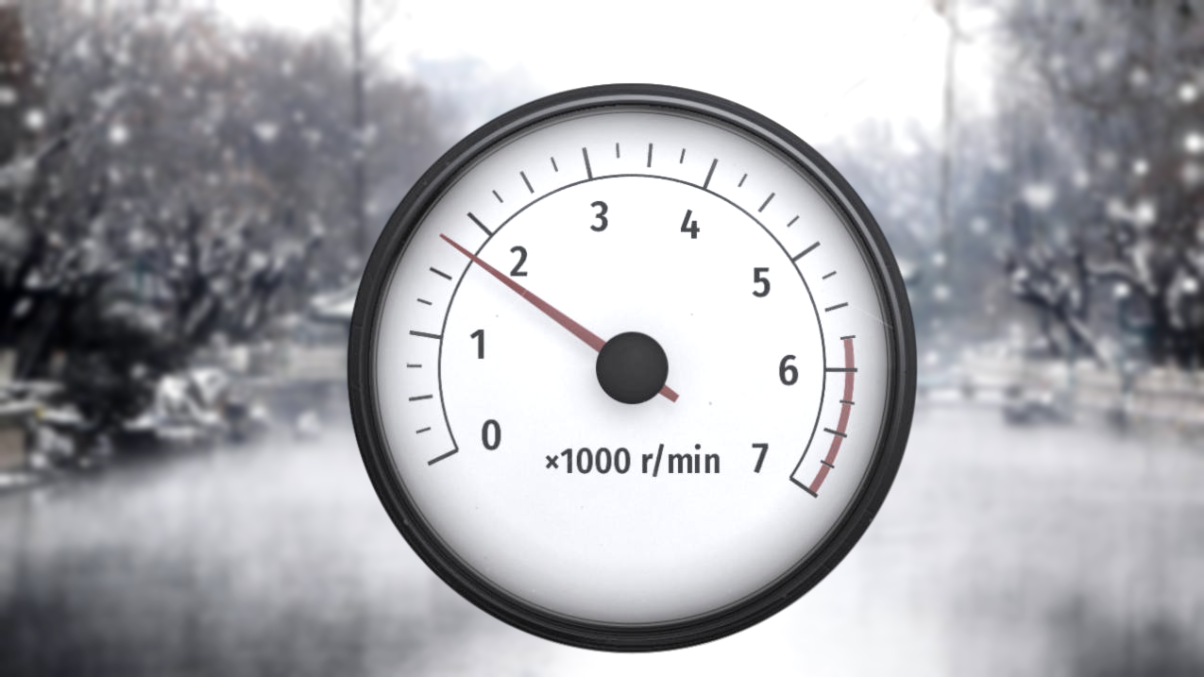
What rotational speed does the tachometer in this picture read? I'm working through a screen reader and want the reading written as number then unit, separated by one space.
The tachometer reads 1750 rpm
